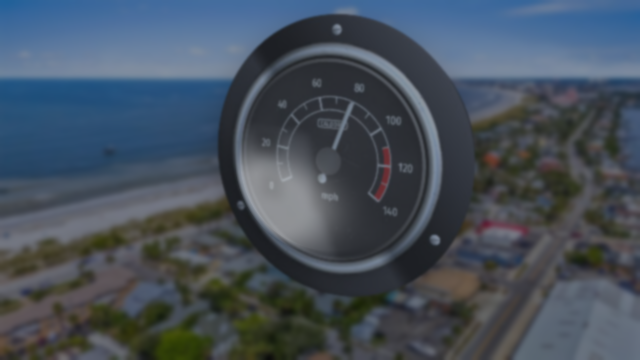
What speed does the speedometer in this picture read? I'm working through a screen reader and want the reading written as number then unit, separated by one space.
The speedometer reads 80 mph
